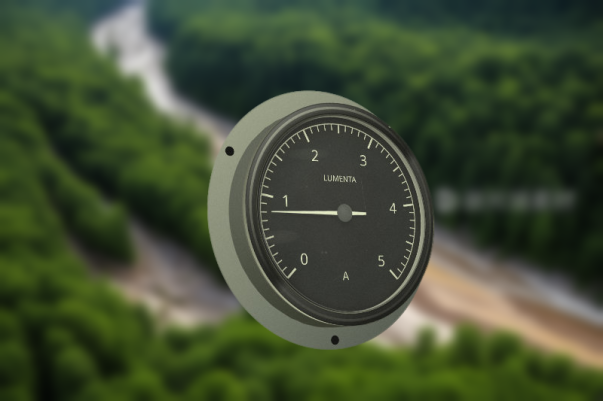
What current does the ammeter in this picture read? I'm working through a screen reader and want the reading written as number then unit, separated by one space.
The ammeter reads 0.8 A
